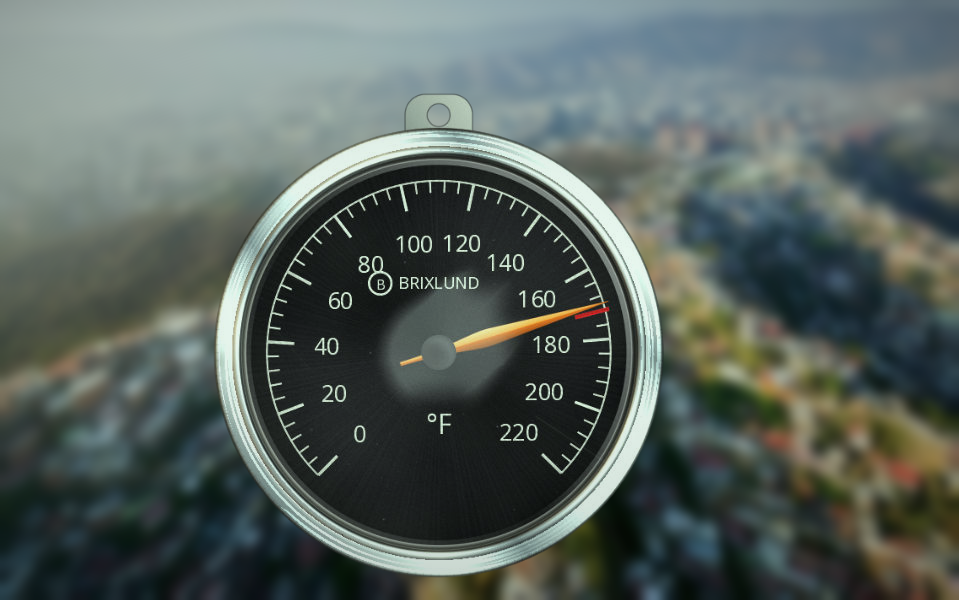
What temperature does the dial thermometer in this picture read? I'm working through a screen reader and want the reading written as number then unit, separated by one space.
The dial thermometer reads 170 °F
